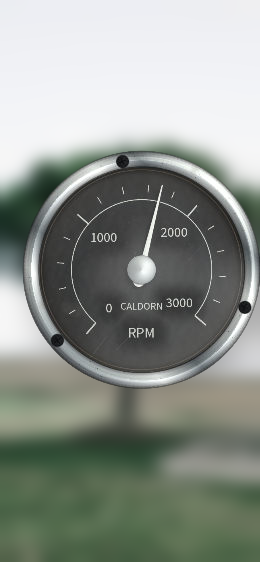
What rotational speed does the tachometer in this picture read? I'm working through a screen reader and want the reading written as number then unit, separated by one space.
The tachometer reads 1700 rpm
